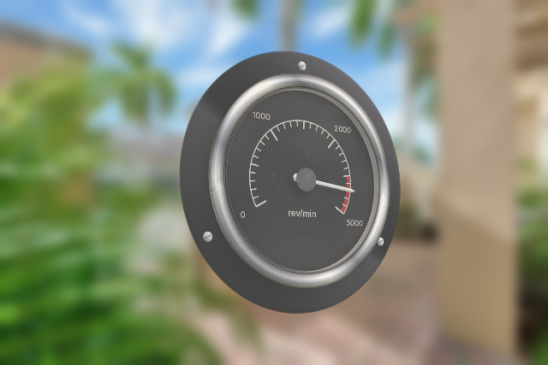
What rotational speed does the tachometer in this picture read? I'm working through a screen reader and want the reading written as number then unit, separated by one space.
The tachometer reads 2700 rpm
